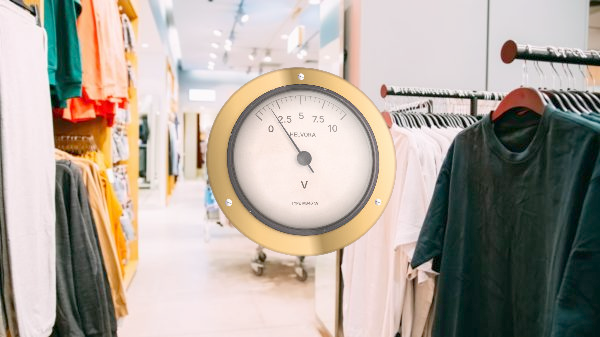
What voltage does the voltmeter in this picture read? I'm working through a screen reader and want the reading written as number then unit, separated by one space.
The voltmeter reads 1.5 V
